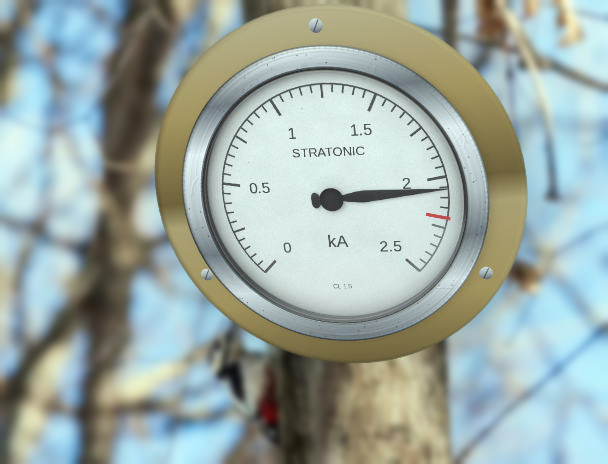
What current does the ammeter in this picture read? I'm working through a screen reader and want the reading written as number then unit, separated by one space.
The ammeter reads 2.05 kA
